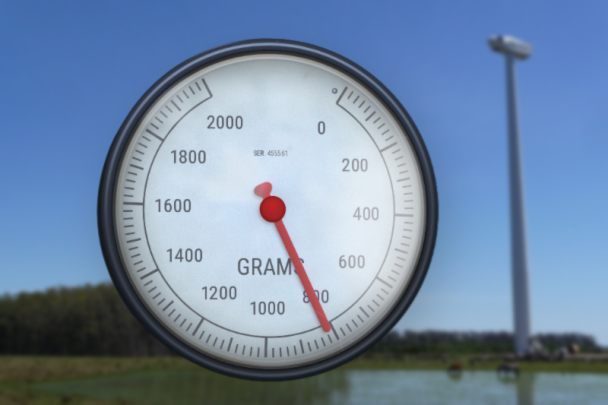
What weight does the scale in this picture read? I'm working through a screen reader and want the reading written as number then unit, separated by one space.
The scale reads 820 g
